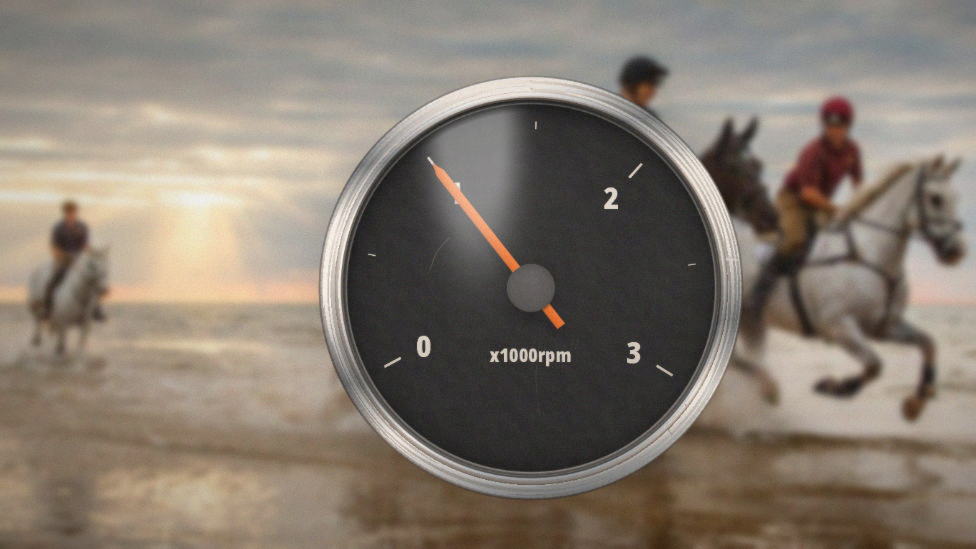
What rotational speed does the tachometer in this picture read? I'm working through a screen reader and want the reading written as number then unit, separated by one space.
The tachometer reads 1000 rpm
